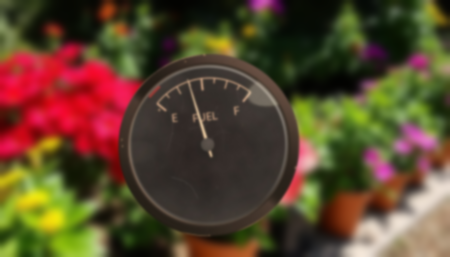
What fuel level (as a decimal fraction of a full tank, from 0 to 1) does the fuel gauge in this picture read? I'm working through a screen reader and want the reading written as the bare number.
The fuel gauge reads 0.375
